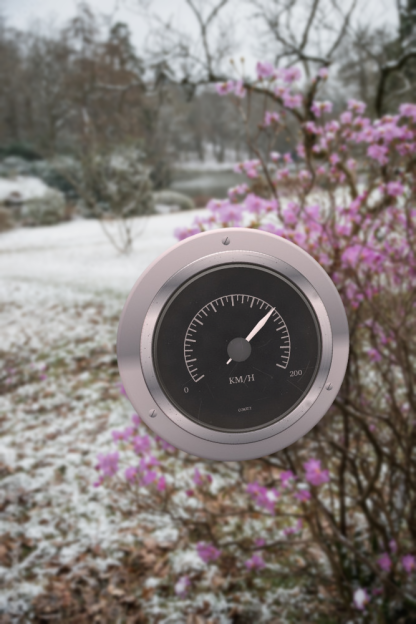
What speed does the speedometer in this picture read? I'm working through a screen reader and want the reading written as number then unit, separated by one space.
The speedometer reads 140 km/h
